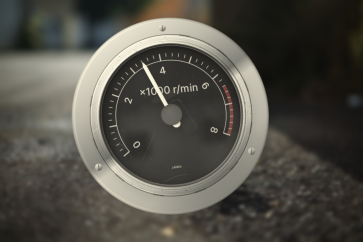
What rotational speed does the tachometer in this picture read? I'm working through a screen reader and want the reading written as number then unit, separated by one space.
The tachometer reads 3400 rpm
